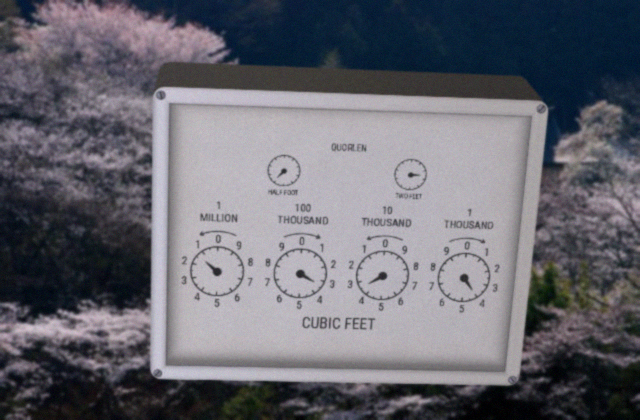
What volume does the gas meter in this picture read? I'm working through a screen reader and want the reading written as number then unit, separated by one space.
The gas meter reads 133400 ft³
